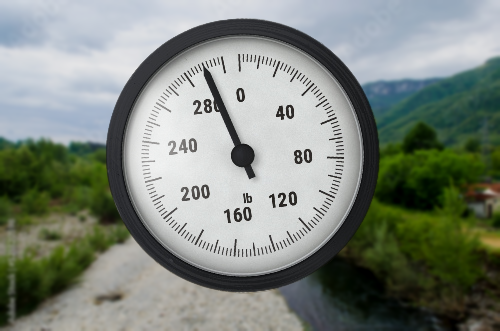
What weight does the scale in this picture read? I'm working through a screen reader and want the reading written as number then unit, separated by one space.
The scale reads 290 lb
